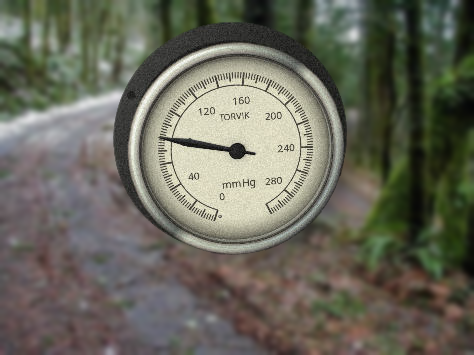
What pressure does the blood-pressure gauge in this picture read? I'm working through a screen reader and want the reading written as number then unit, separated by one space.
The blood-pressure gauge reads 80 mmHg
